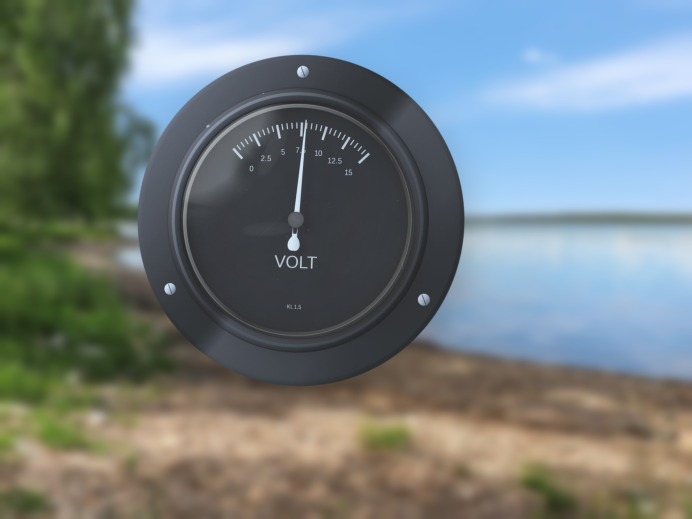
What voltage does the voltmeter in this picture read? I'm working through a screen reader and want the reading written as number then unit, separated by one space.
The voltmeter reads 8 V
